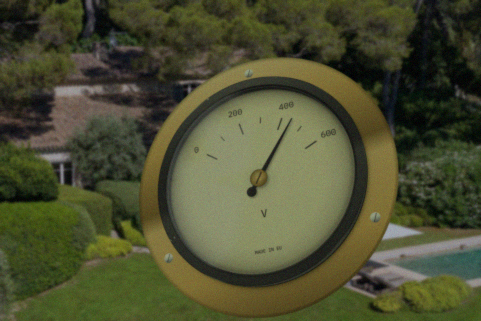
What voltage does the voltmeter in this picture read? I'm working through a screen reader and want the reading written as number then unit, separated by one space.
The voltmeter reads 450 V
